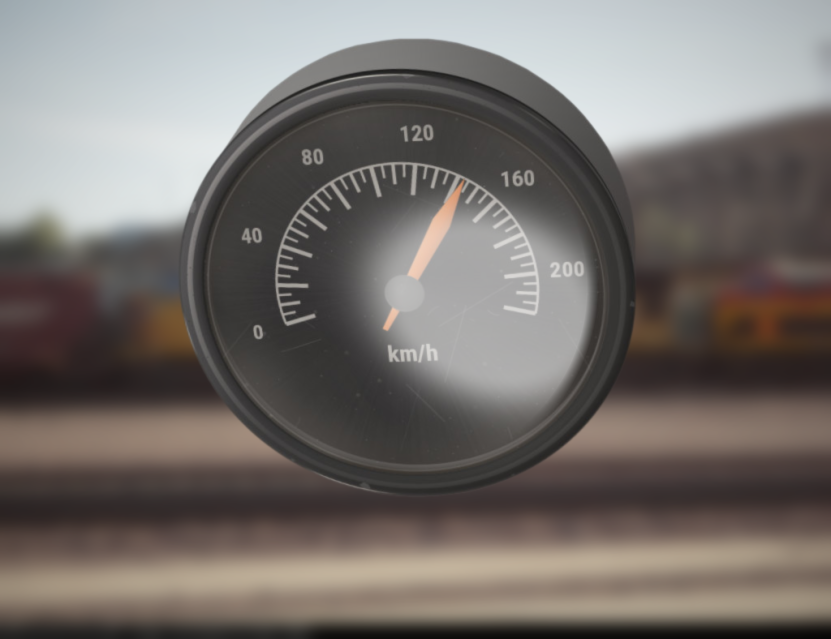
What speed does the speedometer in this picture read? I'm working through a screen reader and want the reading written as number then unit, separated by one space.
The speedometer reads 142.5 km/h
